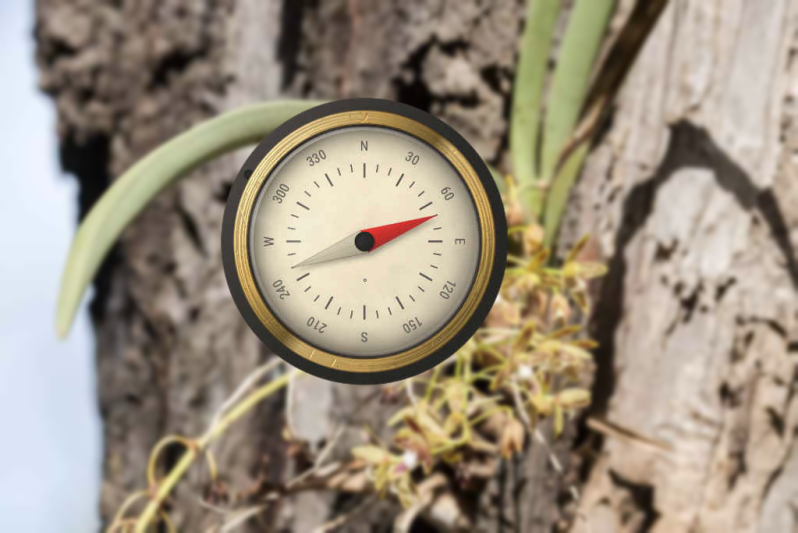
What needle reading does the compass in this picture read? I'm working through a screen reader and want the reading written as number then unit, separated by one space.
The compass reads 70 °
